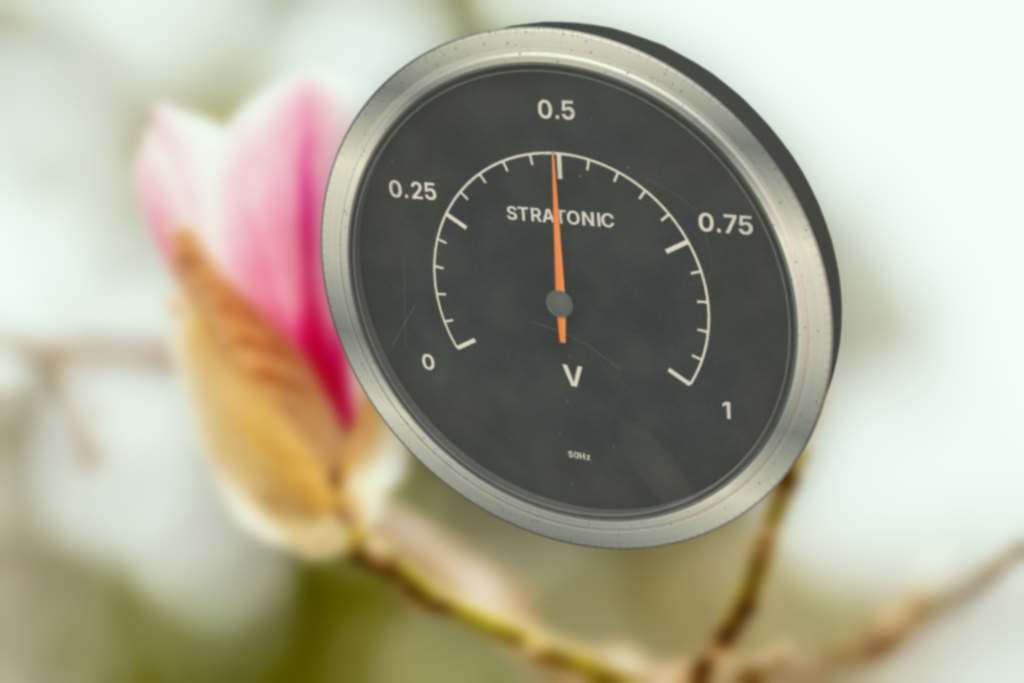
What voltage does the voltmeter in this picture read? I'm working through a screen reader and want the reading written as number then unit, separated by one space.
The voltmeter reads 0.5 V
